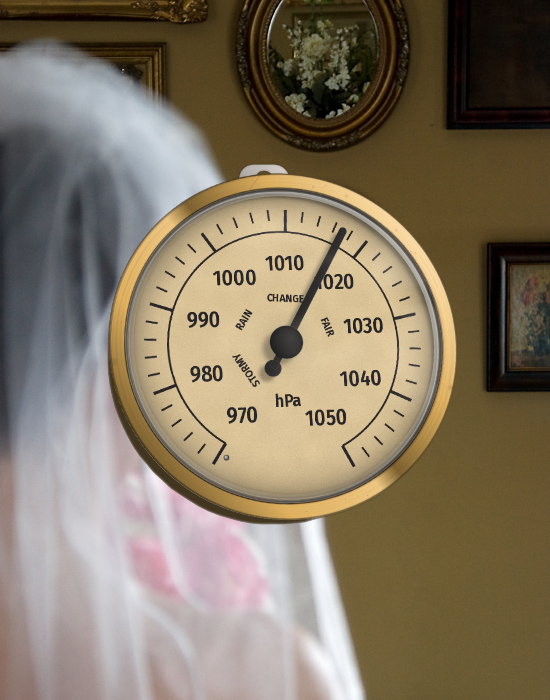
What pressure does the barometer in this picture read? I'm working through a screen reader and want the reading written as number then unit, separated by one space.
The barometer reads 1017 hPa
